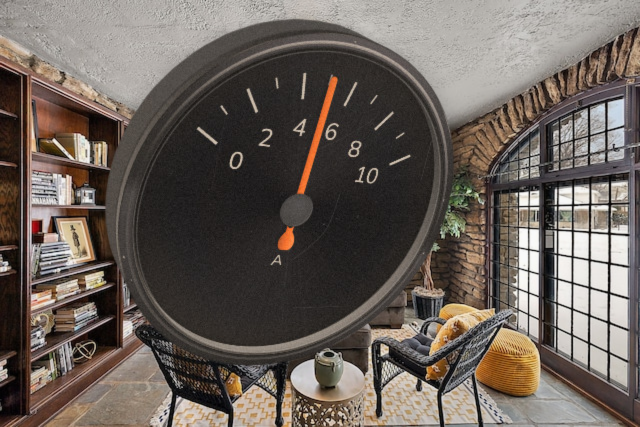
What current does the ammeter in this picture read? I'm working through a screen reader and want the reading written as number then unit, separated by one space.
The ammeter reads 5 A
